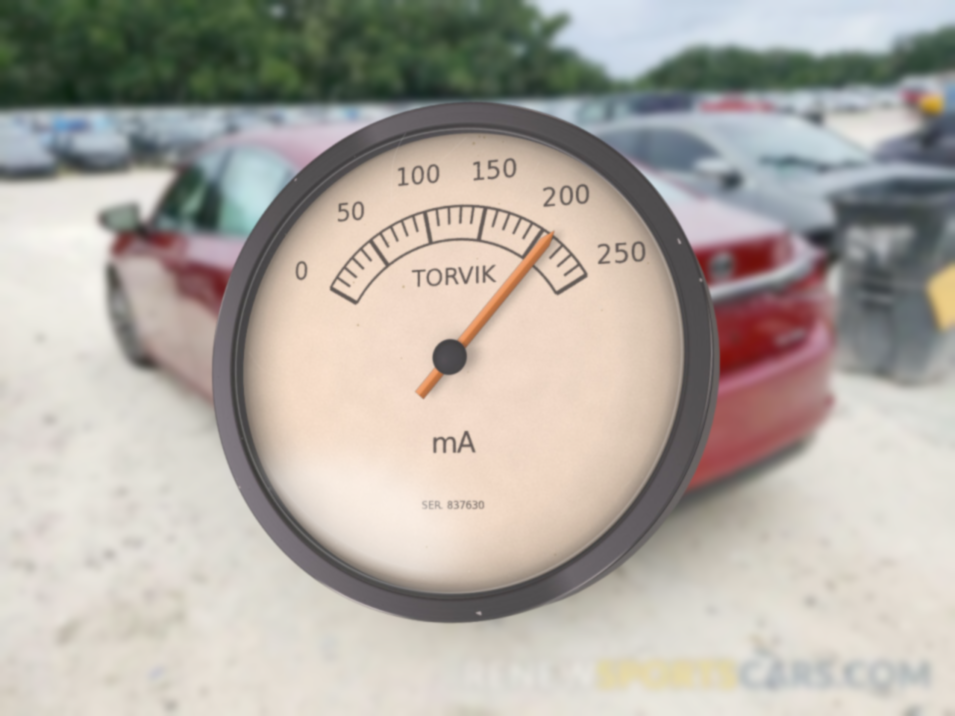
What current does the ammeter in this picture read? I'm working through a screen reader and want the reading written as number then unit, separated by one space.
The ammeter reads 210 mA
